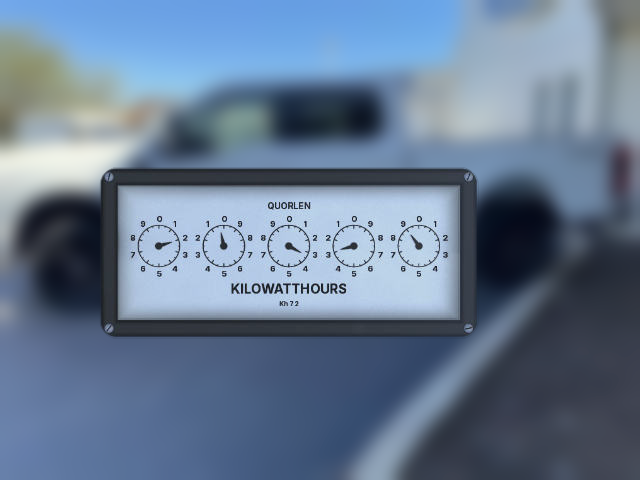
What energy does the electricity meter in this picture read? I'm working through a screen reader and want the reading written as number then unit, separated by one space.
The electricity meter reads 20329 kWh
